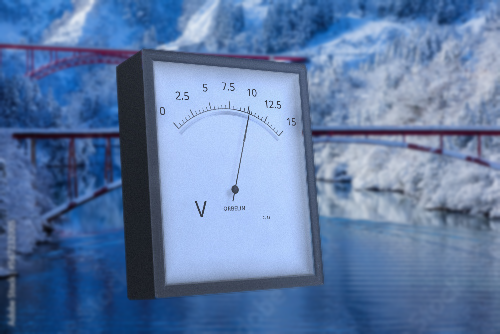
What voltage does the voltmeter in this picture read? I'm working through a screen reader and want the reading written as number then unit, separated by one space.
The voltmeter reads 10 V
